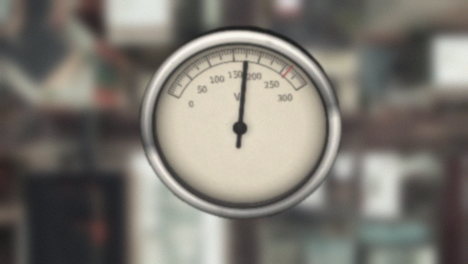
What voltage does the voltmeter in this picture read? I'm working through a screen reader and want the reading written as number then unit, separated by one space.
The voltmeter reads 175 V
